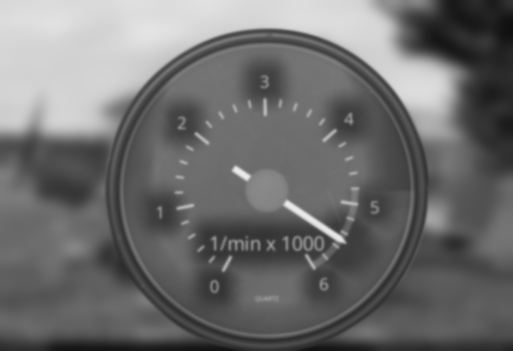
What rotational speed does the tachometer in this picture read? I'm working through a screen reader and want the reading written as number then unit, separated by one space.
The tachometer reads 5500 rpm
